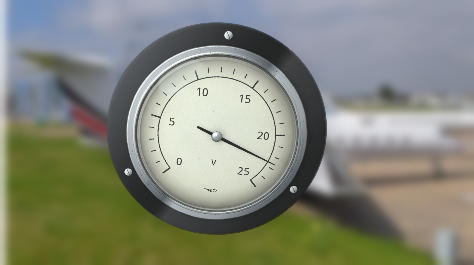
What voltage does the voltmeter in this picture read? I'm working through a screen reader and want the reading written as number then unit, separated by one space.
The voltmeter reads 22.5 V
